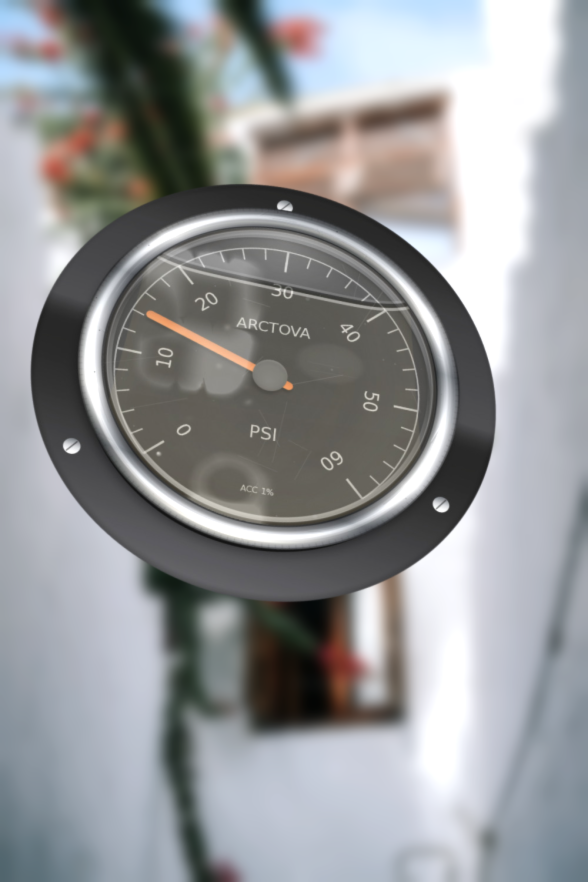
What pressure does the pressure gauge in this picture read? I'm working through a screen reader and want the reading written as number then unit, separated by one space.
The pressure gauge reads 14 psi
